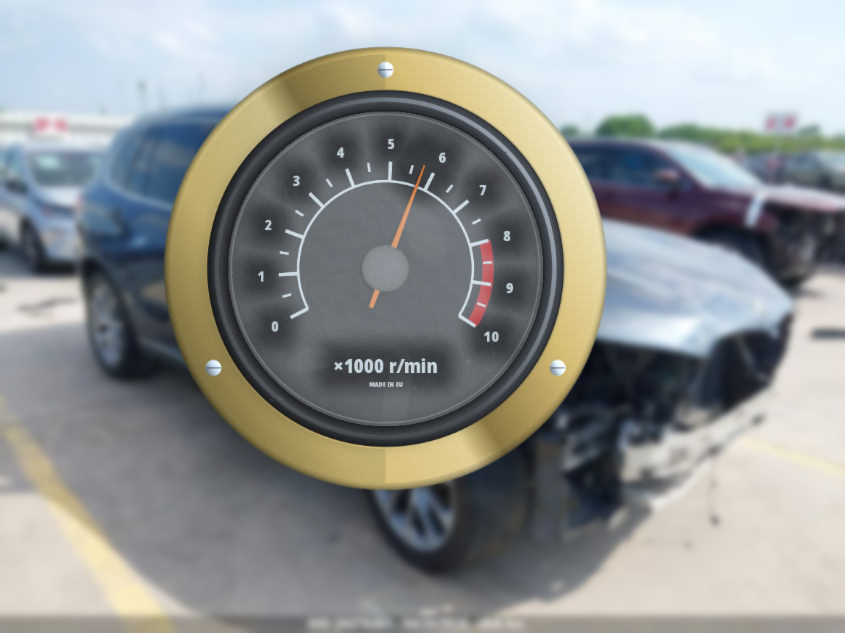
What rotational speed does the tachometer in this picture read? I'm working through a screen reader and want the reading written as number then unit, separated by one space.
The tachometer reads 5750 rpm
